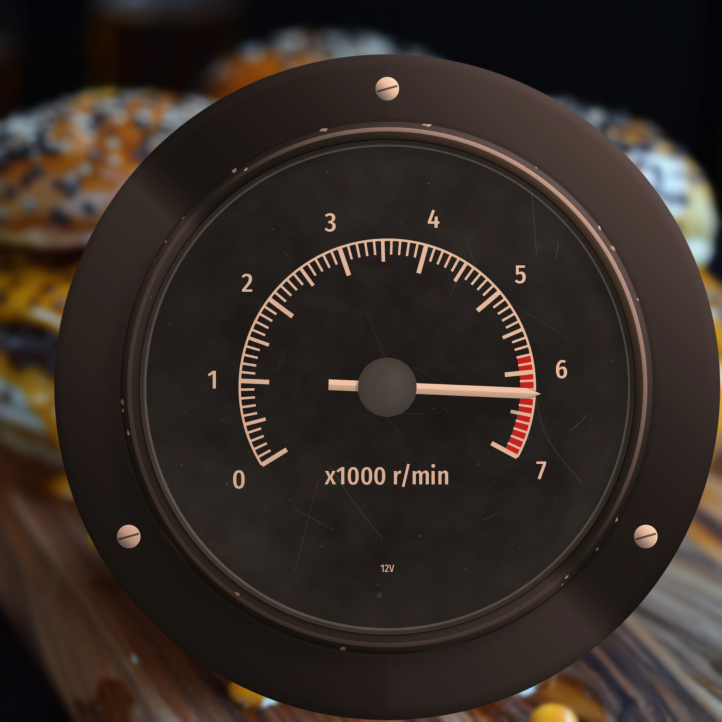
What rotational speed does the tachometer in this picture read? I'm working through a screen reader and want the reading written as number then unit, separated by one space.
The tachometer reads 6250 rpm
